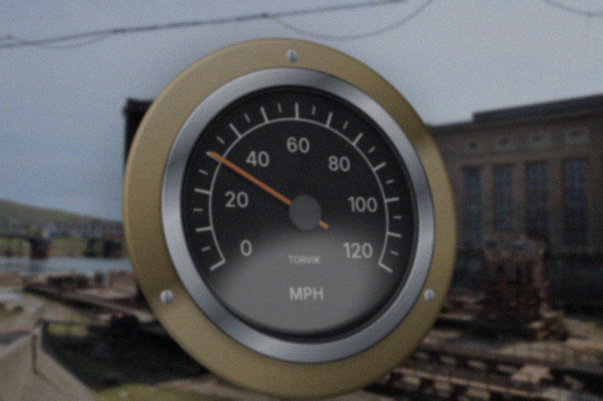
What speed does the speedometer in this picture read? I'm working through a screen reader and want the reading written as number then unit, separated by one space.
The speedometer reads 30 mph
